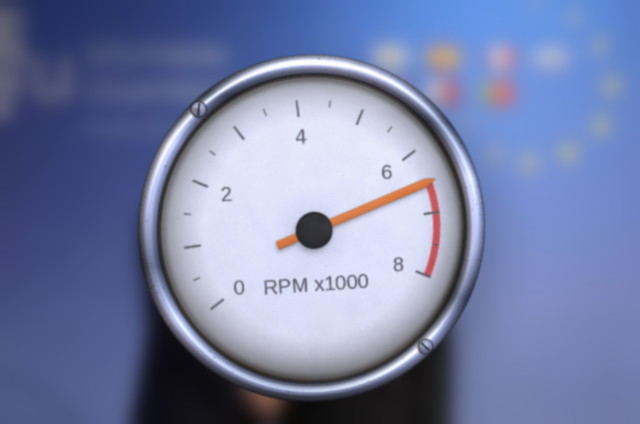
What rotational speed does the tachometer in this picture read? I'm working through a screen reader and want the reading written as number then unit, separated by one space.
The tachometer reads 6500 rpm
